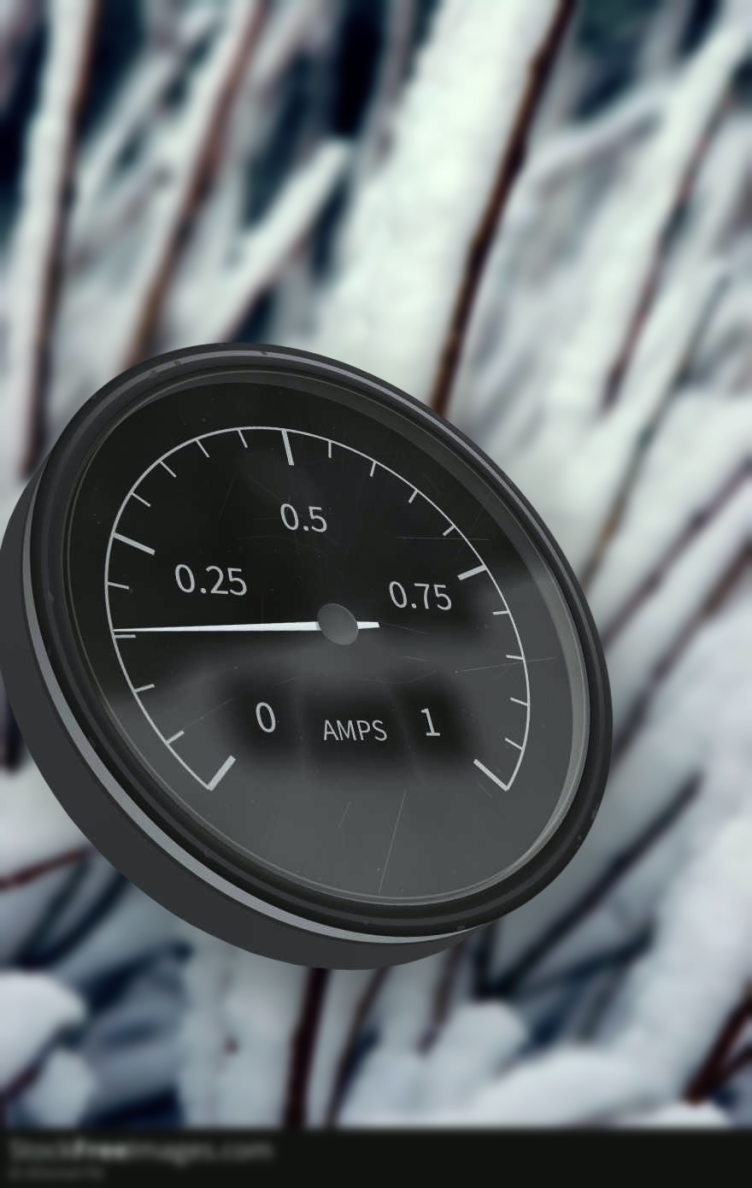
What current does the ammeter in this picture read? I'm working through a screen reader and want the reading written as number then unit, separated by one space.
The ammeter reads 0.15 A
